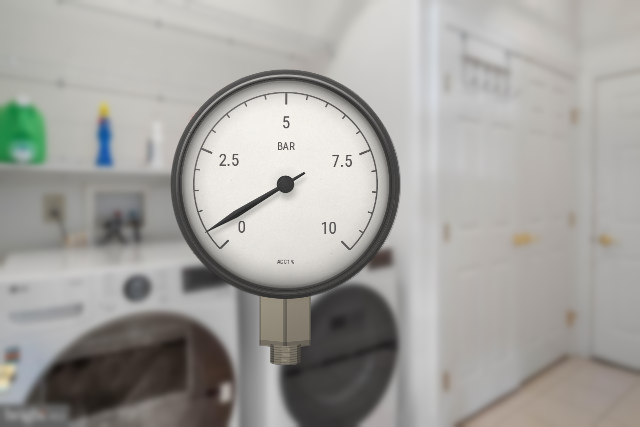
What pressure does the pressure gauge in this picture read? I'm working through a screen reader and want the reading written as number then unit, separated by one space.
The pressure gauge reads 0.5 bar
